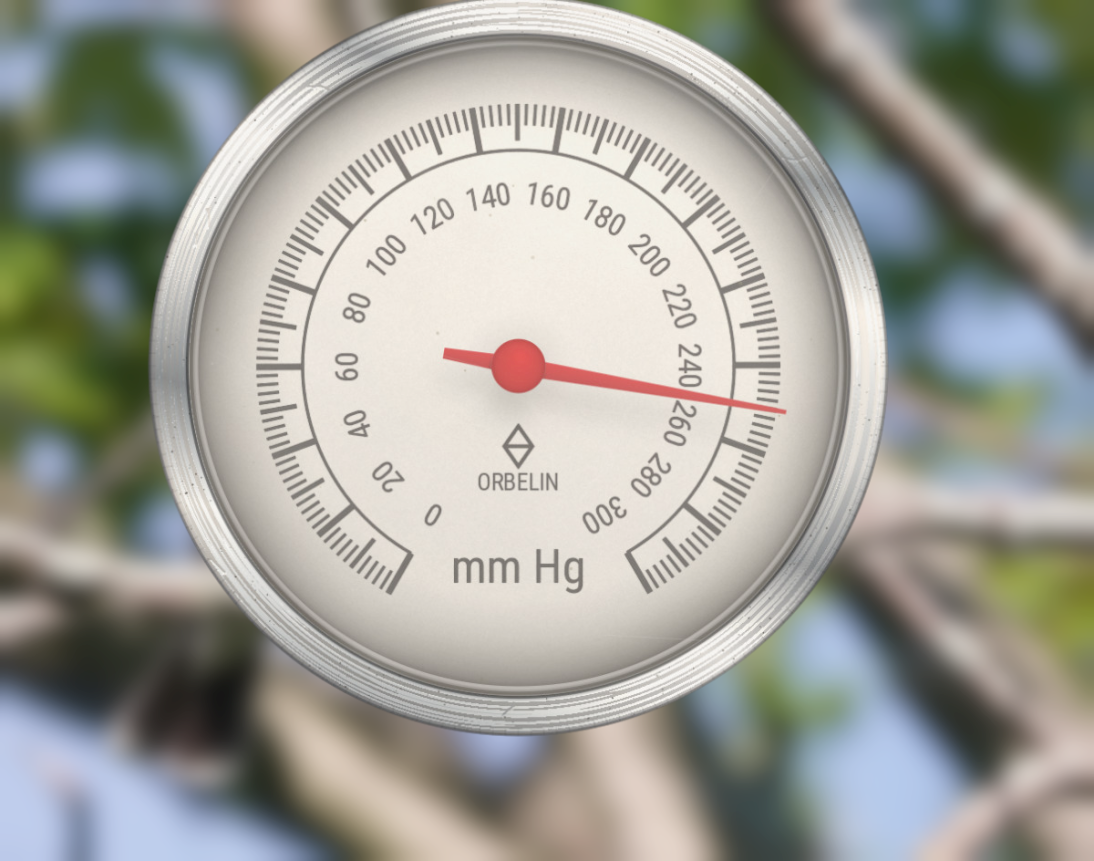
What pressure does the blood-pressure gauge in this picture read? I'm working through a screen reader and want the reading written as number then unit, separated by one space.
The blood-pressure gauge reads 250 mmHg
